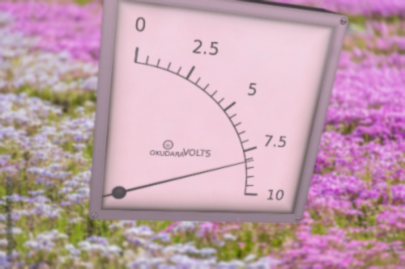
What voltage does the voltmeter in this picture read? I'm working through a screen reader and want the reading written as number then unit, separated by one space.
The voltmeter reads 8 V
